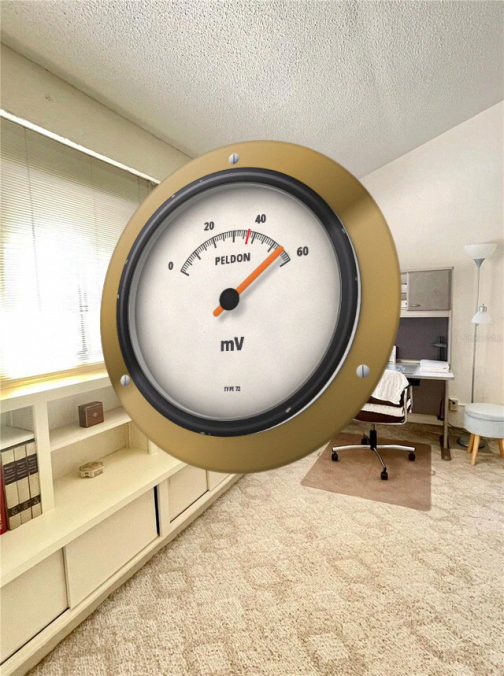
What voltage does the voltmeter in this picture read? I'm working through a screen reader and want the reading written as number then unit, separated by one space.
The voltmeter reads 55 mV
